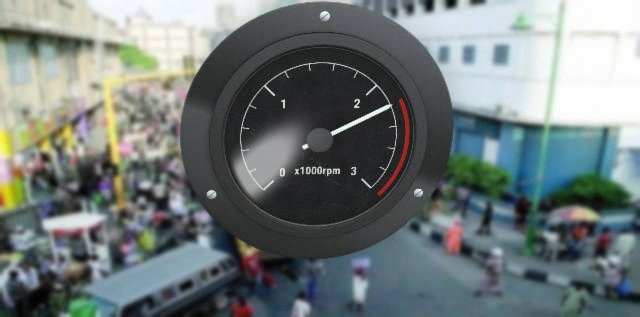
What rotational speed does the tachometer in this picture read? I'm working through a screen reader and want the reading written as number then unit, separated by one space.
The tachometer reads 2200 rpm
